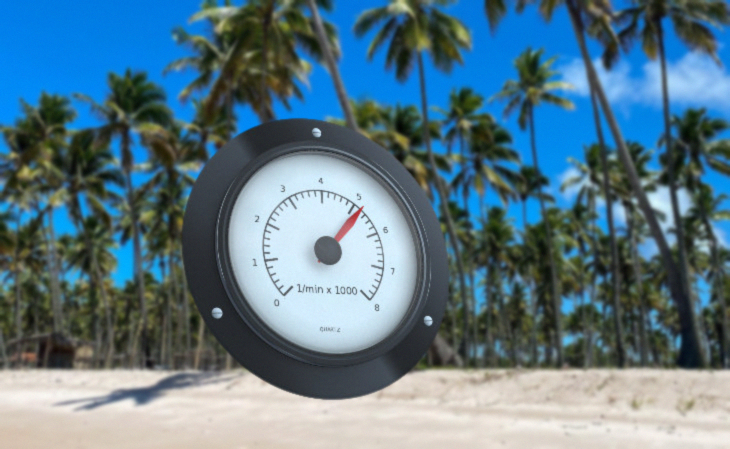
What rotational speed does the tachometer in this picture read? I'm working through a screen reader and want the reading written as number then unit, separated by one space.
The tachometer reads 5200 rpm
